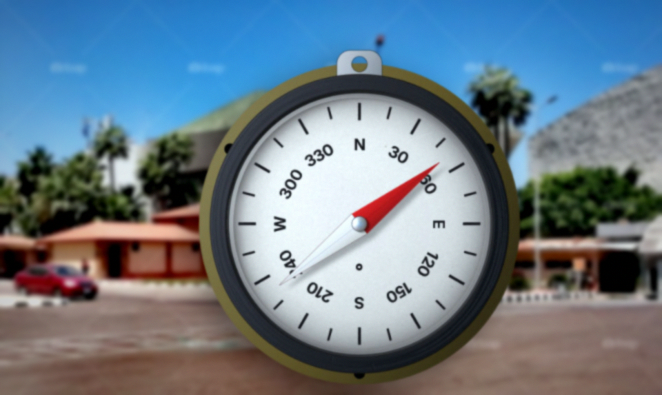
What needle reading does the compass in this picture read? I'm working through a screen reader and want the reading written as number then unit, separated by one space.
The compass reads 52.5 °
